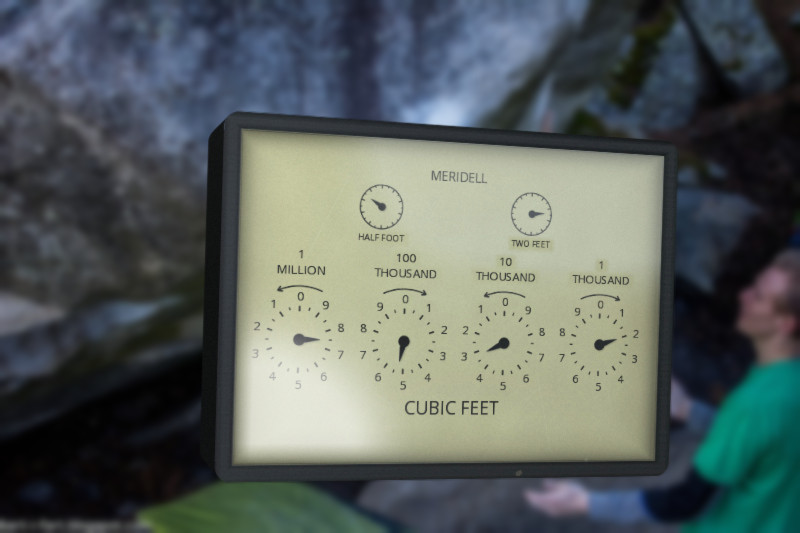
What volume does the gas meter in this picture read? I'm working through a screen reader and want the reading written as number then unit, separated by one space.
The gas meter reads 753200 ft³
